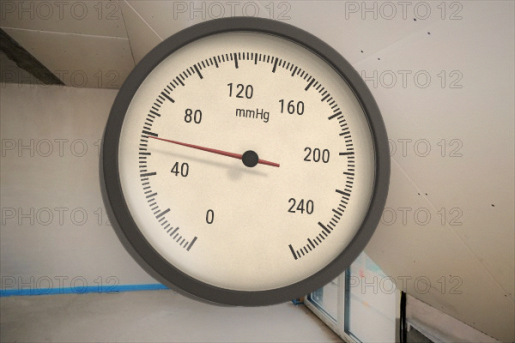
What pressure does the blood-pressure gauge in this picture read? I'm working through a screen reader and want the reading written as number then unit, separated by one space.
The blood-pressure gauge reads 58 mmHg
